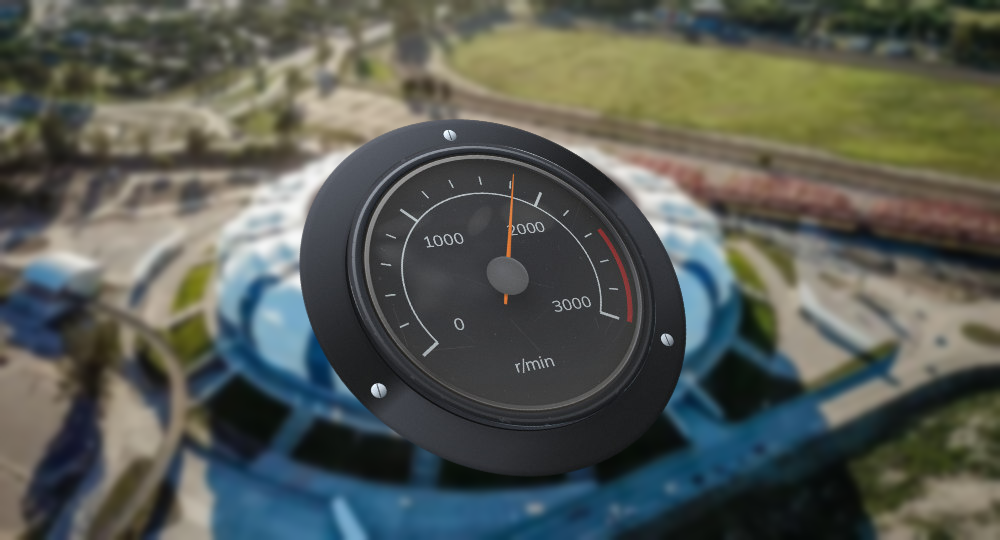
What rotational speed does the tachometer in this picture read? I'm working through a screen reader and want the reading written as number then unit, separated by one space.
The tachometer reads 1800 rpm
